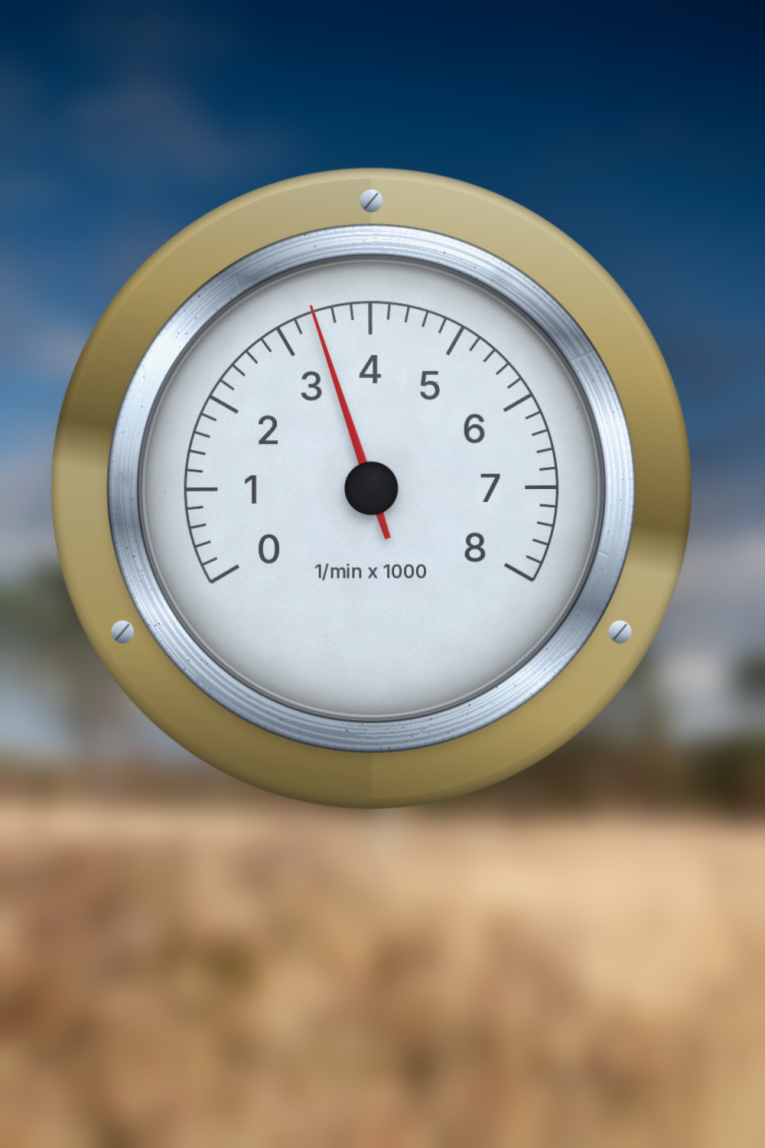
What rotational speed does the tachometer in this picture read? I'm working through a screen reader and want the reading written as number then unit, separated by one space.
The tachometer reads 3400 rpm
